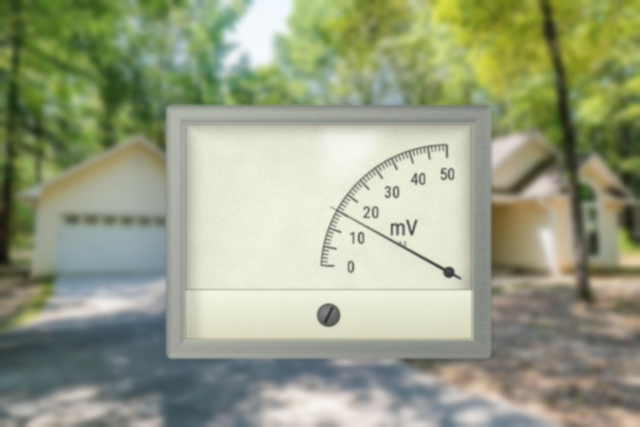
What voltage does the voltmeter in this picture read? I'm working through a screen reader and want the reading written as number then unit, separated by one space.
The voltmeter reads 15 mV
